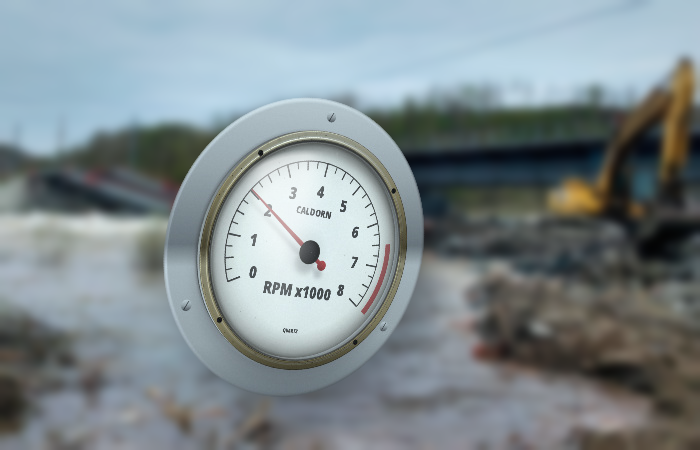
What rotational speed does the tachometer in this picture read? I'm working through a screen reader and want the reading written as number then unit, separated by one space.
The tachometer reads 2000 rpm
